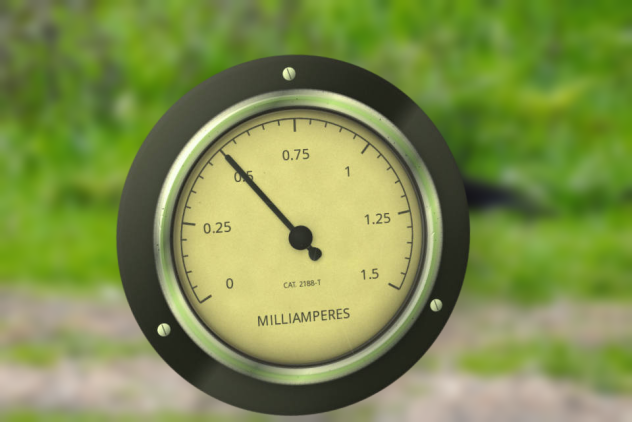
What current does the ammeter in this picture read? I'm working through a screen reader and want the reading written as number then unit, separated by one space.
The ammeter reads 0.5 mA
